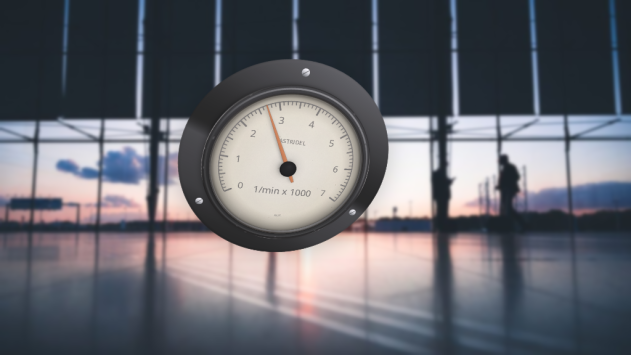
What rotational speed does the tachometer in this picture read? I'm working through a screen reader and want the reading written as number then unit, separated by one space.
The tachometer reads 2700 rpm
